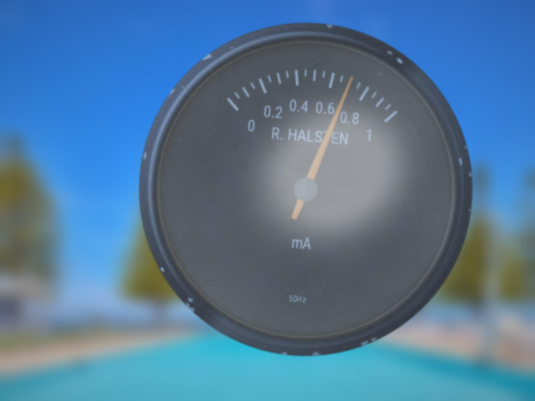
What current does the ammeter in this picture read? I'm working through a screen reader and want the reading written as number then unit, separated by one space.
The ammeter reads 0.7 mA
